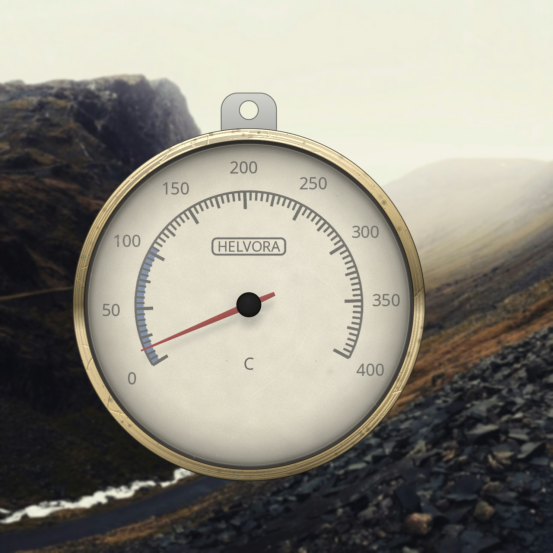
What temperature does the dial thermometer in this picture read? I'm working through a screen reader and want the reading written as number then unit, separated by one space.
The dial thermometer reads 15 °C
